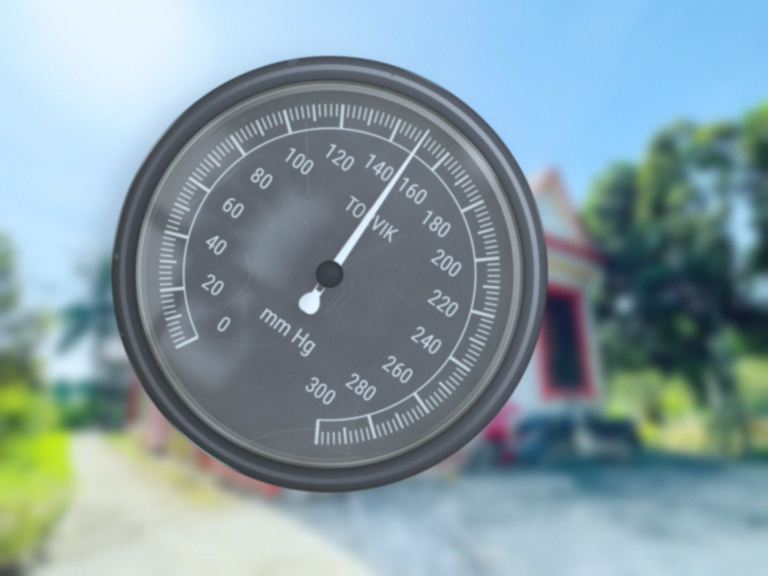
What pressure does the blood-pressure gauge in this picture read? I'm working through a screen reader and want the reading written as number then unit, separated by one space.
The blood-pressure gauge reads 150 mmHg
